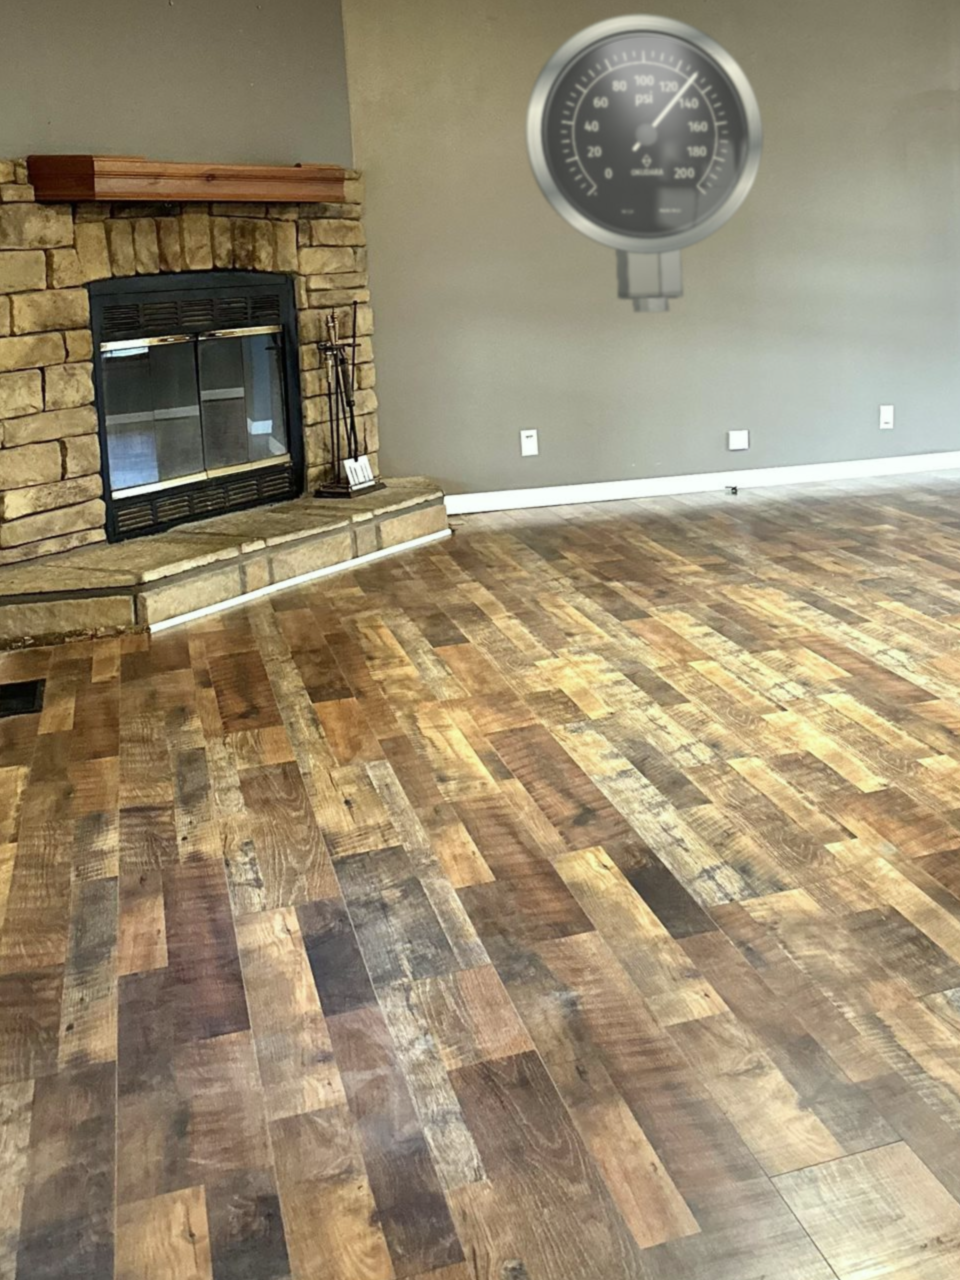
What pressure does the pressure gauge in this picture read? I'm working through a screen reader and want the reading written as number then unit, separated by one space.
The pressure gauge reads 130 psi
